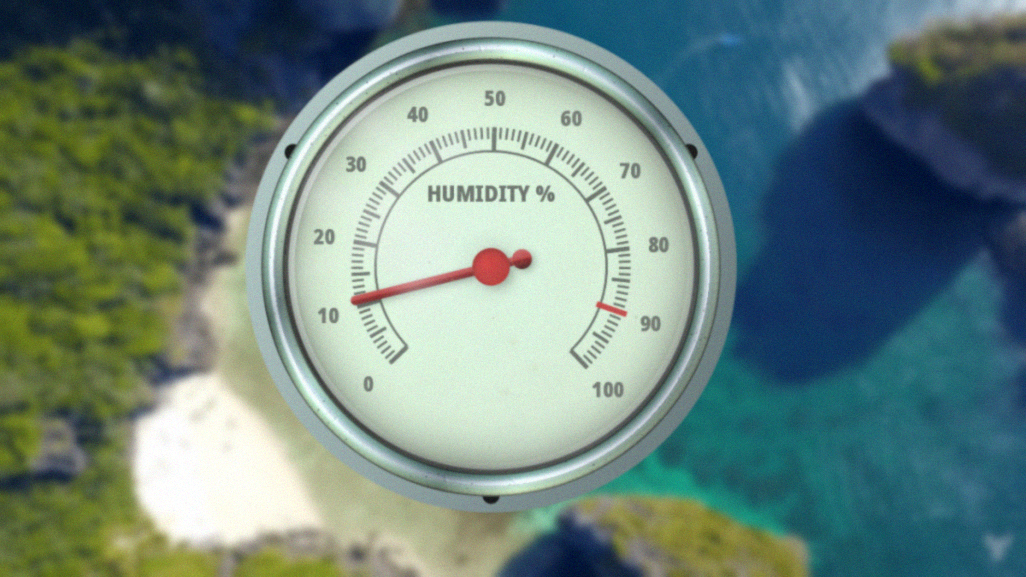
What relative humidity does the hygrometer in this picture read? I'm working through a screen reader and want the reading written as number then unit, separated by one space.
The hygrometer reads 11 %
